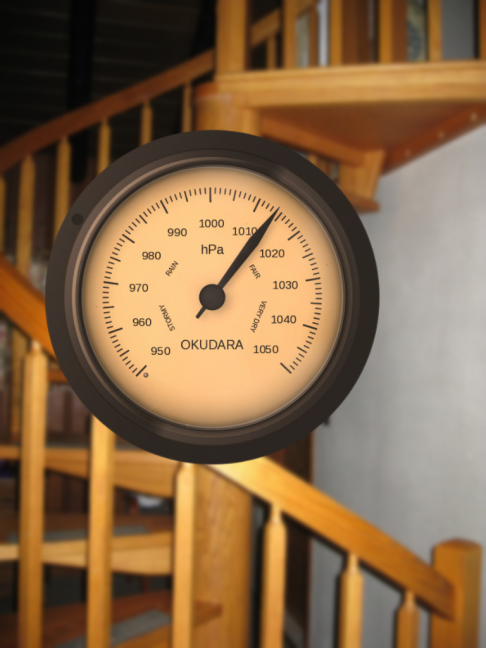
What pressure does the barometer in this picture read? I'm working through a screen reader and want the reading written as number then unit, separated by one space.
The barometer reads 1014 hPa
